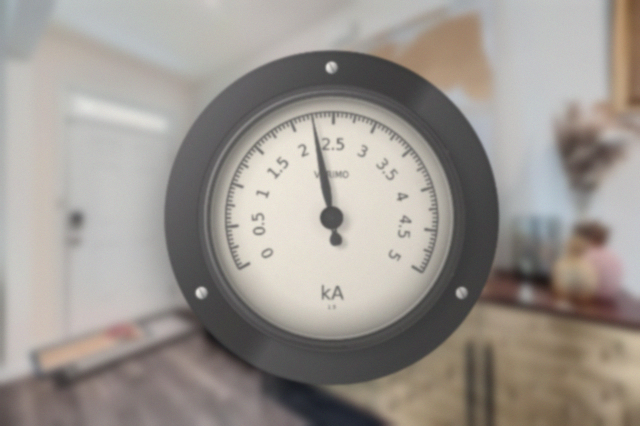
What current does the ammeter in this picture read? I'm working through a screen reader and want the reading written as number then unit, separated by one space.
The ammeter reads 2.25 kA
